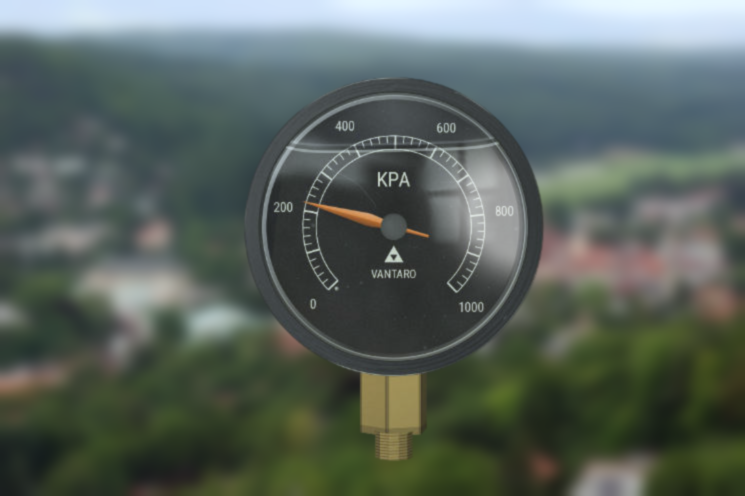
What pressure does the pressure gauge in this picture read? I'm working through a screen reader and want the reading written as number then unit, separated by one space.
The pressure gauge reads 220 kPa
